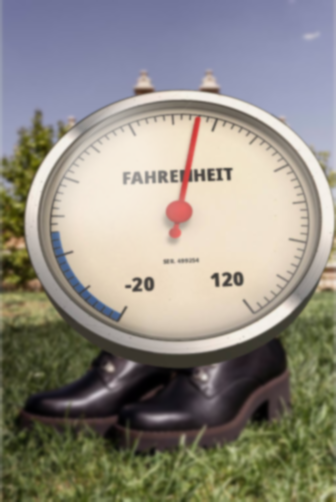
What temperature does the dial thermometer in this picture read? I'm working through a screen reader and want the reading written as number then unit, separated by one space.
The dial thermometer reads 56 °F
